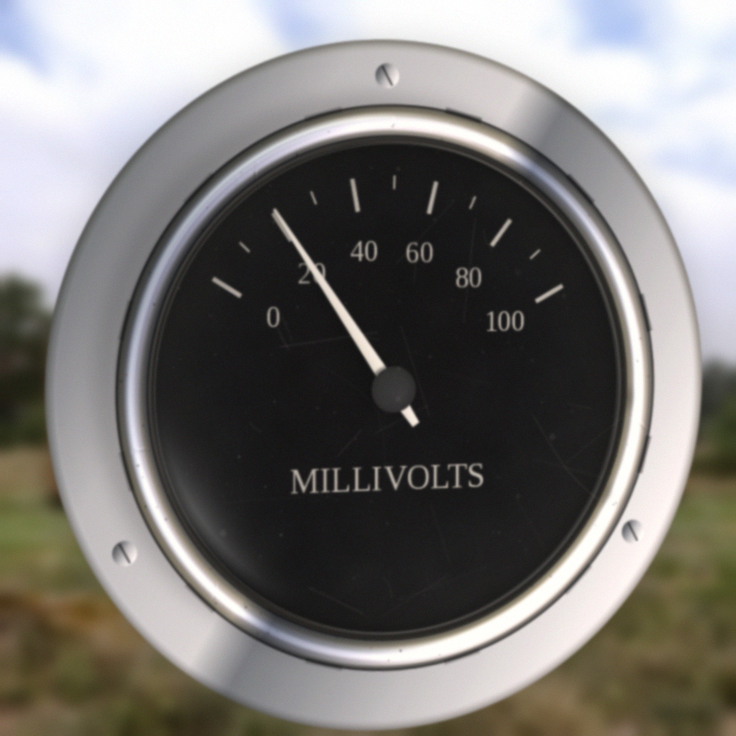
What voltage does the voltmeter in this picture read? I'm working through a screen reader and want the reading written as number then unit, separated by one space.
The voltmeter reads 20 mV
